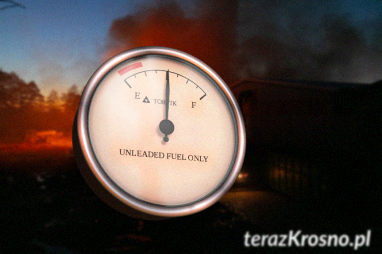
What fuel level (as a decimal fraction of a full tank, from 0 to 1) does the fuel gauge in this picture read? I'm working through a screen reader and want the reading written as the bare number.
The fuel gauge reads 0.5
